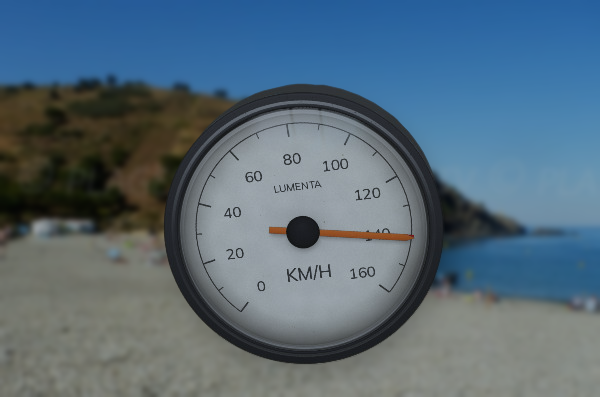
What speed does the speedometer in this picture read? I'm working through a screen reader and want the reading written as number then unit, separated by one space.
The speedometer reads 140 km/h
